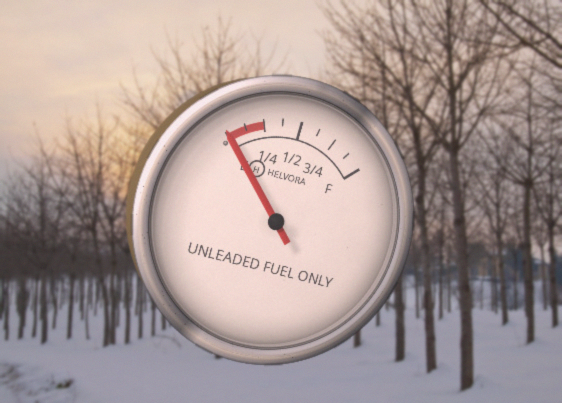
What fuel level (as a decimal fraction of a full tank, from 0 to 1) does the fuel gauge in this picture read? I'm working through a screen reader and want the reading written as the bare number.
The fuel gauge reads 0
